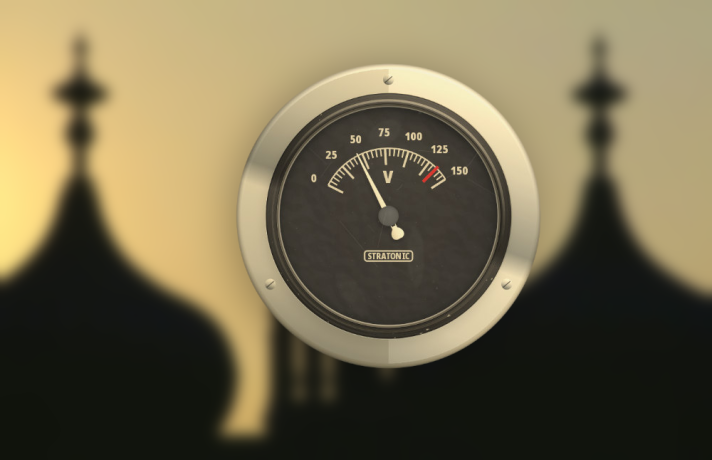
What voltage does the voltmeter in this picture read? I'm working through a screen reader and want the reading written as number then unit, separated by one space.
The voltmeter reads 45 V
